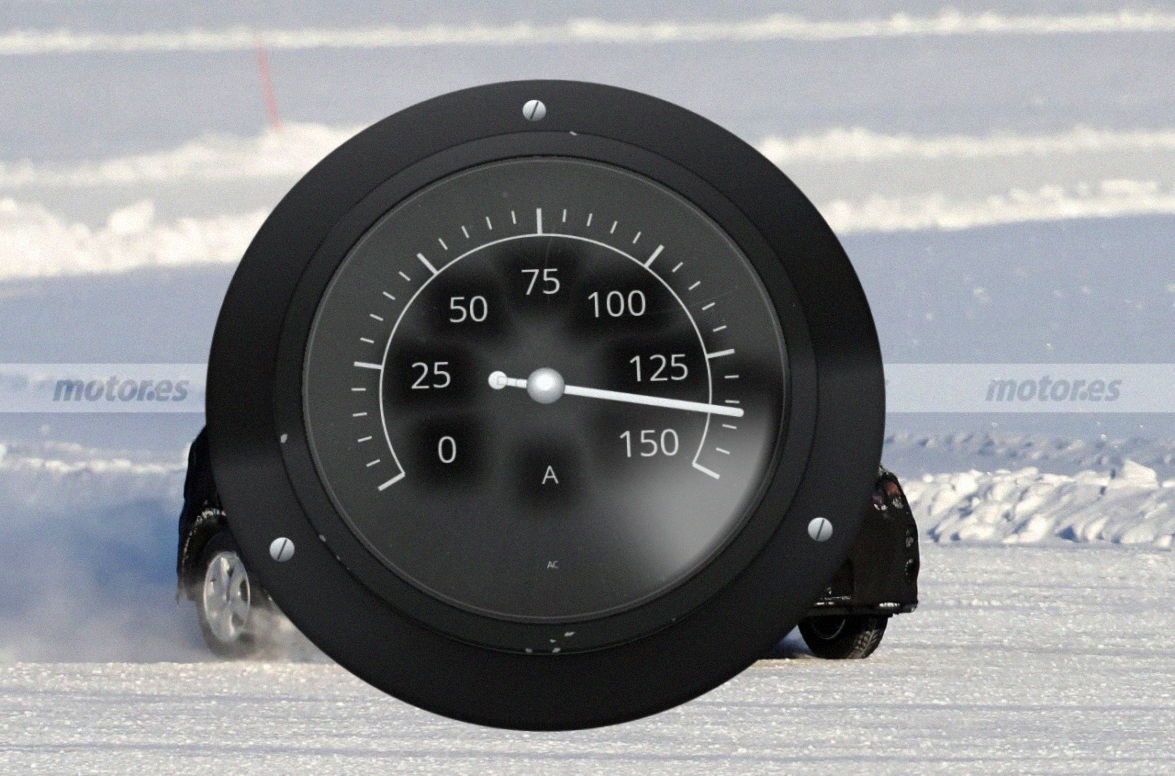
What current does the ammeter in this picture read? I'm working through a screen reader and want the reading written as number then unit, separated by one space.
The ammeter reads 137.5 A
